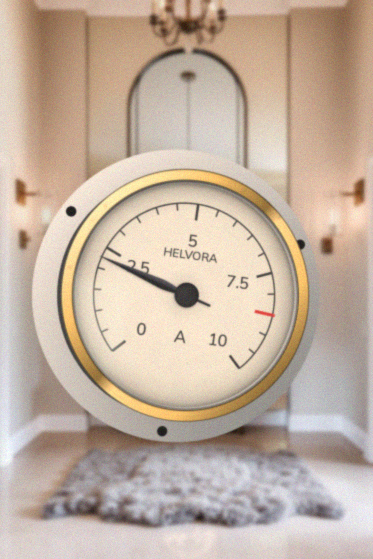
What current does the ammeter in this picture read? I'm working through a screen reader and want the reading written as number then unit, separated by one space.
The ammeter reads 2.25 A
